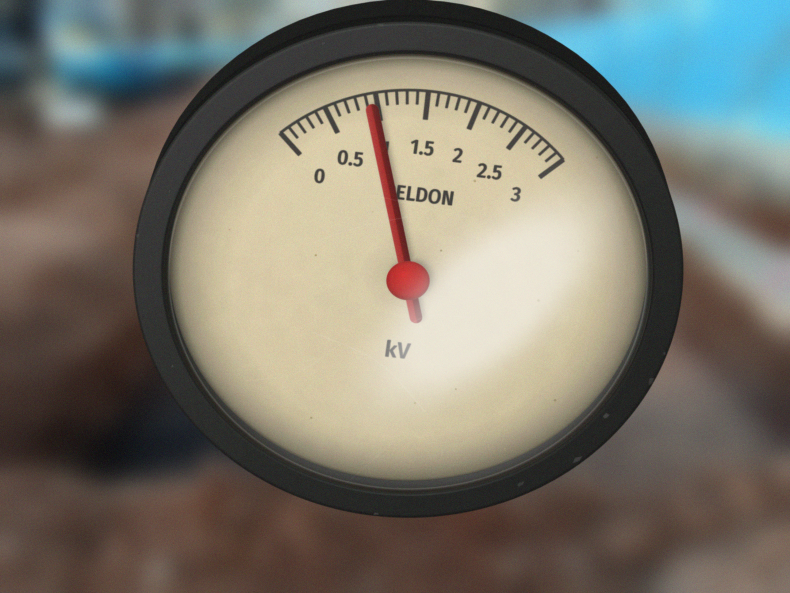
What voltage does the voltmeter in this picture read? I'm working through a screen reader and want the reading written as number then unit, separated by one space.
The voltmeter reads 0.95 kV
